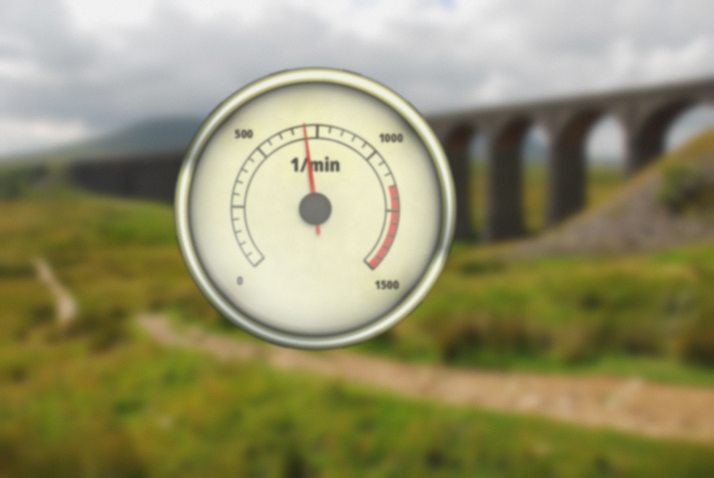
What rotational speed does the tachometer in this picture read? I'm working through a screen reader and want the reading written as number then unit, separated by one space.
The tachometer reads 700 rpm
